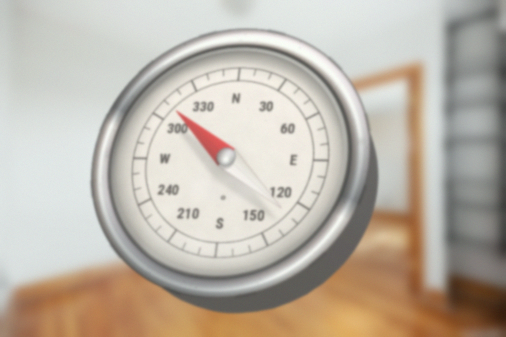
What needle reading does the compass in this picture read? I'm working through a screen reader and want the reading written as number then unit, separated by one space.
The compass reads 310 °
